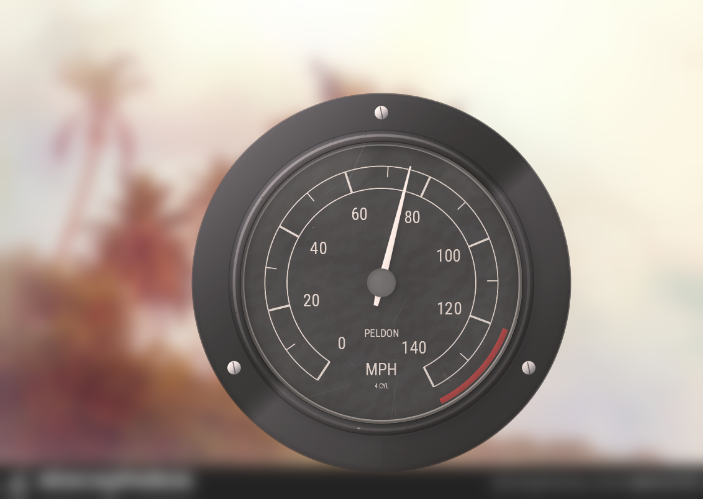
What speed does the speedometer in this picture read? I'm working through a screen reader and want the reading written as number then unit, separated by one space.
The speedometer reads 75 mph
